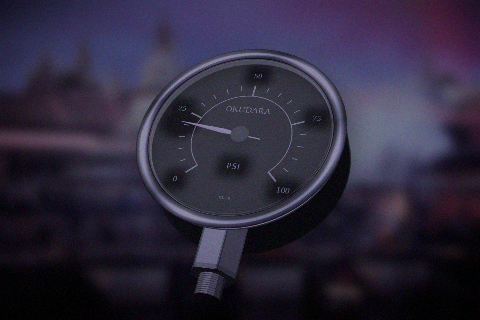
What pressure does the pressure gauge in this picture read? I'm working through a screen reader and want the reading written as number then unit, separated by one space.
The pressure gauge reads 20 psi
